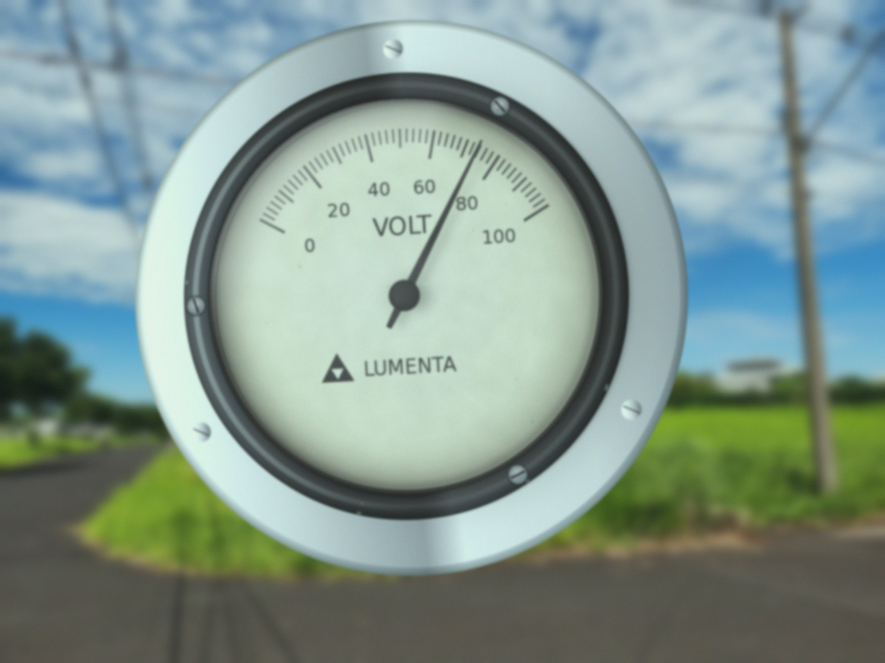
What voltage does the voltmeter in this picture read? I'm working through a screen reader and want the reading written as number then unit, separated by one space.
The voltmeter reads 74 V
